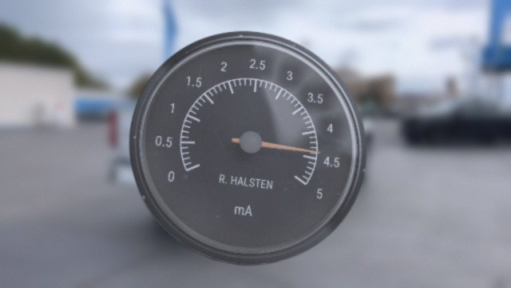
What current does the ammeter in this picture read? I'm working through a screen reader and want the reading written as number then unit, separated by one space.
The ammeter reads 4.4 mA
